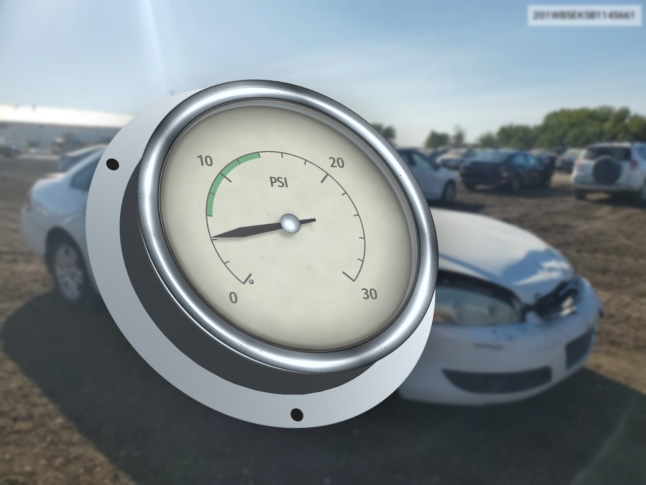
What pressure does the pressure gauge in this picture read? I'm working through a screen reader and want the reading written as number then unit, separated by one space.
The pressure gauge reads 4 psi
